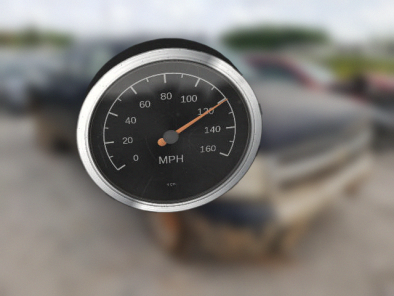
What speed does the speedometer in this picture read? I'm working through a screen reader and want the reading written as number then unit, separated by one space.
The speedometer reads 120 mph
